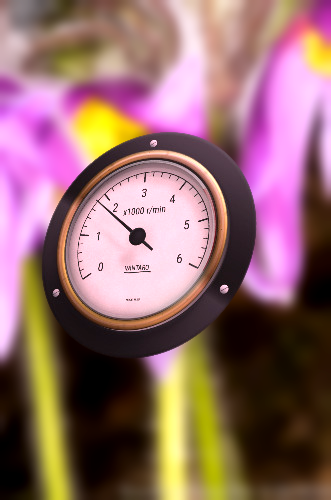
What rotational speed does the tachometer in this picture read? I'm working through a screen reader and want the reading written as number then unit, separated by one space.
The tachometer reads 1800 rpm
